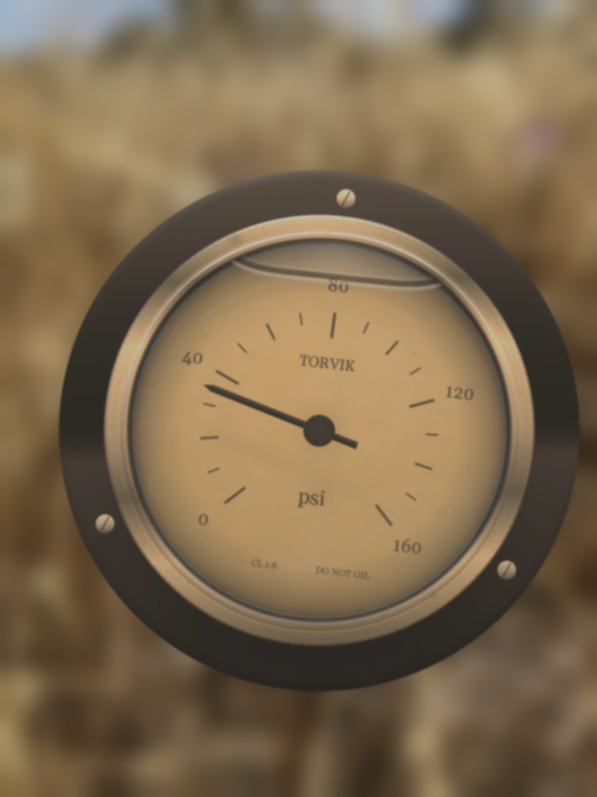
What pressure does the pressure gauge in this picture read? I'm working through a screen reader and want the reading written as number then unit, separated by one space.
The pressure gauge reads 35 psi
